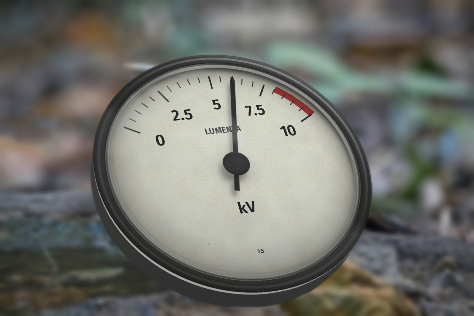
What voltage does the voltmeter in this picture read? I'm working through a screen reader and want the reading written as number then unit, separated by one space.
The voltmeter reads 6 kV
